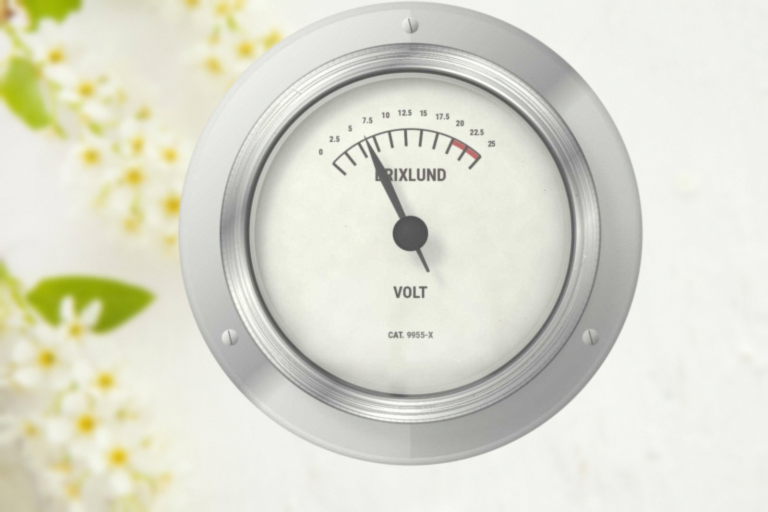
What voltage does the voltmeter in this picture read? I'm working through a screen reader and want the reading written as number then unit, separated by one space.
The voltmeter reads 6.25 V
